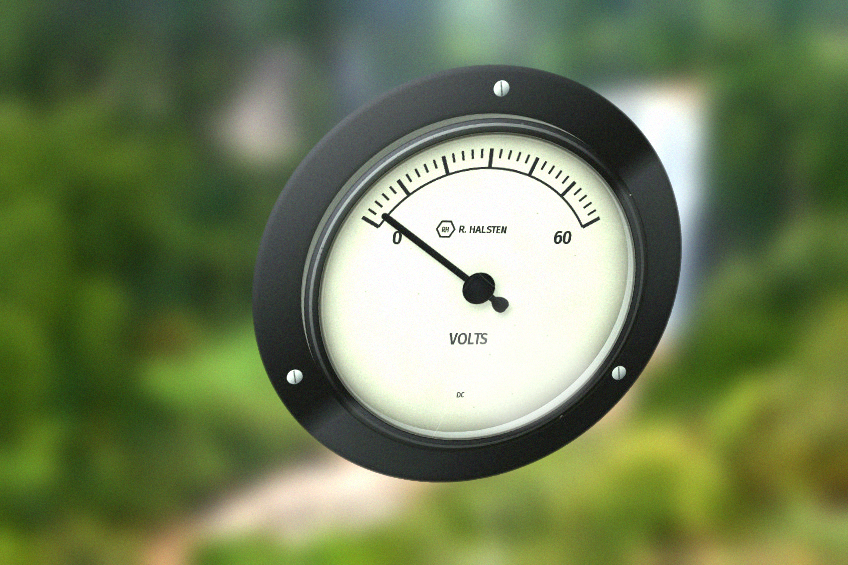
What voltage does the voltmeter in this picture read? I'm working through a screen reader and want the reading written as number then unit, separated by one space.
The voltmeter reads 3 V
